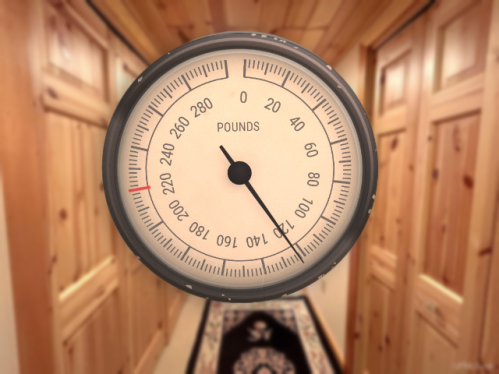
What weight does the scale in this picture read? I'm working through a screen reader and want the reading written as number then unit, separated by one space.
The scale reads 122 lb
